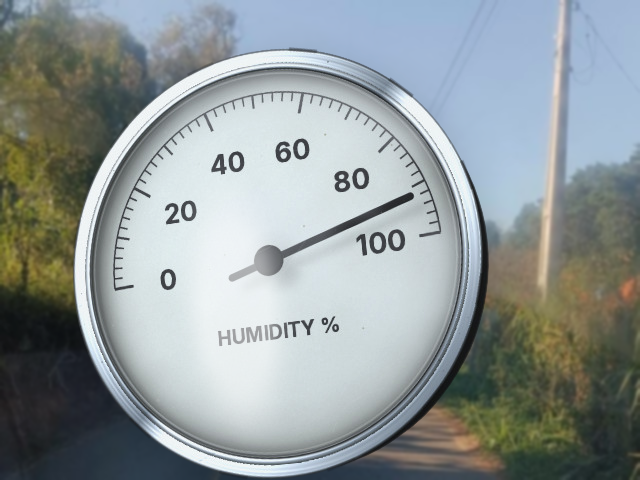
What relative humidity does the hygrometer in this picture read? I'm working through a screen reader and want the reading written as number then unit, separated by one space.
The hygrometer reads 92 %
